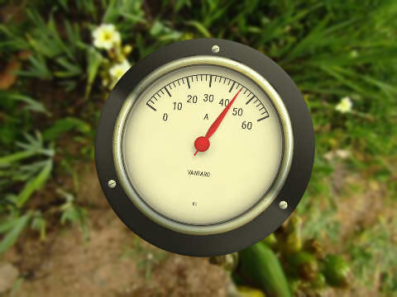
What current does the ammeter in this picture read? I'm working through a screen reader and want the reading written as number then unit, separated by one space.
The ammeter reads 44 A
